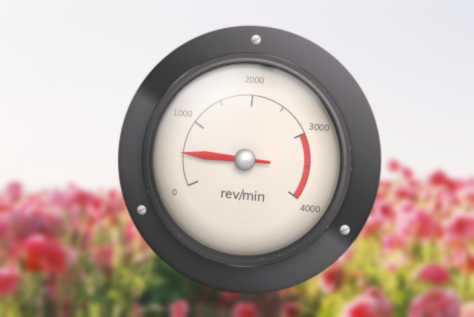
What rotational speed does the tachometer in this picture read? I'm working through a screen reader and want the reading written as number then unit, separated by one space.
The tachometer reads 500 rpm
